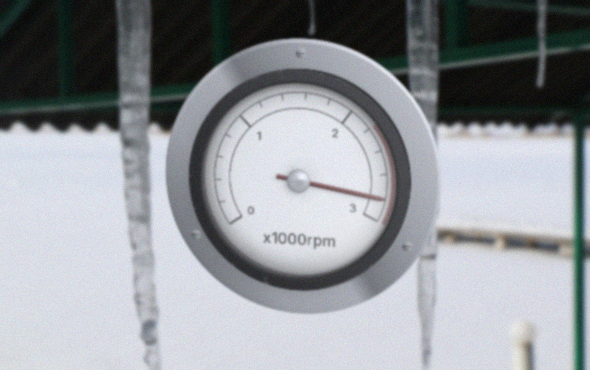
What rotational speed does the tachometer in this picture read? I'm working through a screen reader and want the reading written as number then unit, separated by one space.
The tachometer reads 2800 rpm
